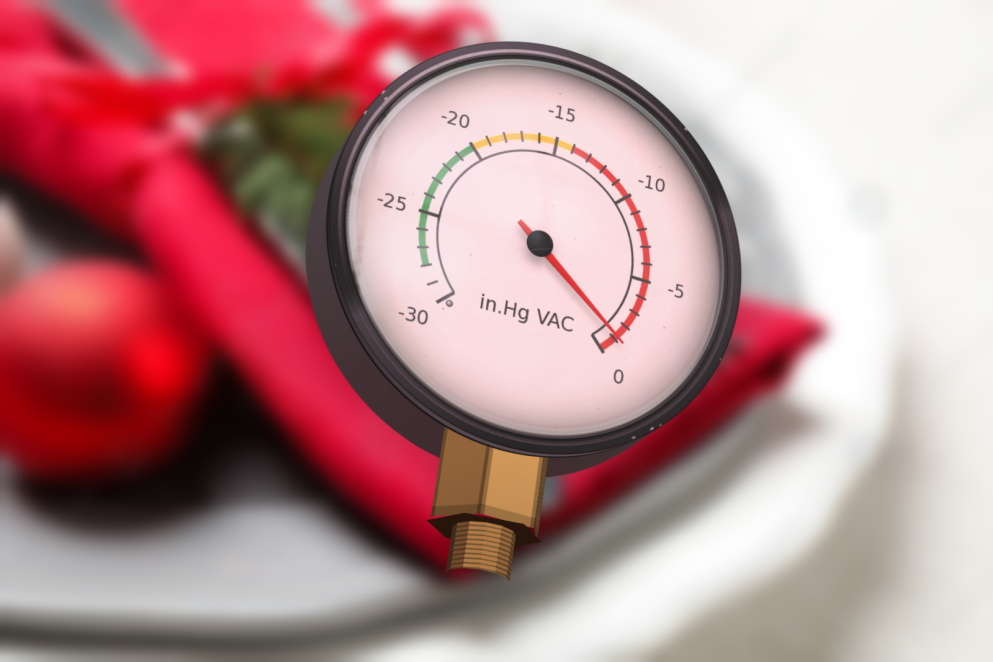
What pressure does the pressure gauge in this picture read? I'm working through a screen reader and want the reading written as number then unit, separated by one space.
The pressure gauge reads -1 inHg
